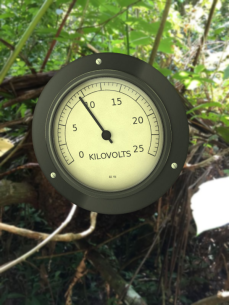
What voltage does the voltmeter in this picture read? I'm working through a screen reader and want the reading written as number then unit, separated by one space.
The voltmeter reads 9.5 kV
